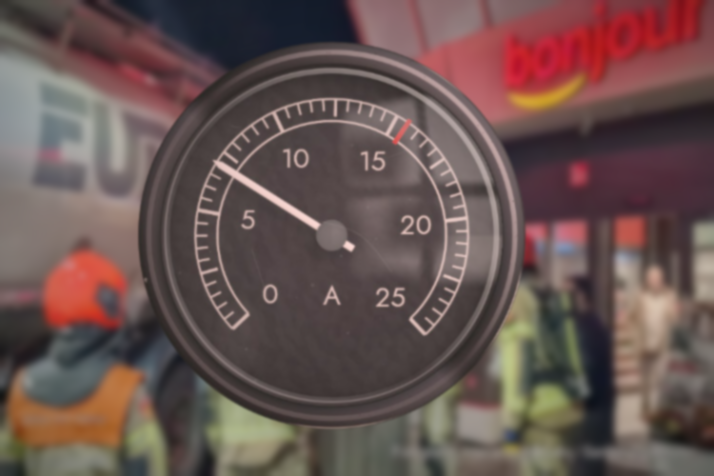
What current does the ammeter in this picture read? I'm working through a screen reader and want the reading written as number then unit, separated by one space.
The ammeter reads 7 A
